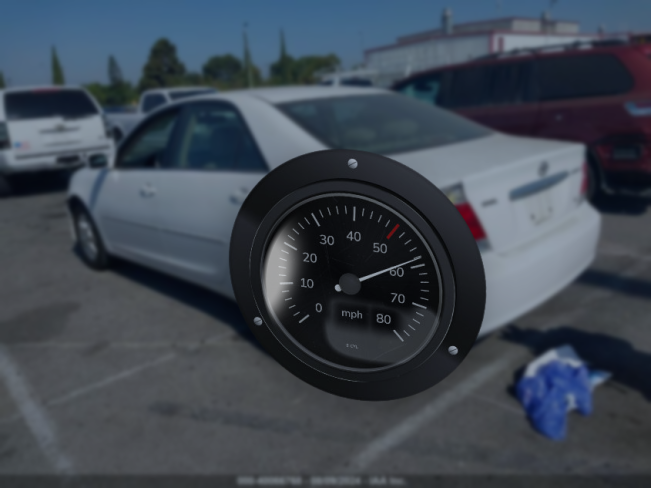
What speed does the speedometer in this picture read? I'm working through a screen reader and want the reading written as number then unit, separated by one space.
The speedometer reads 58 mph
